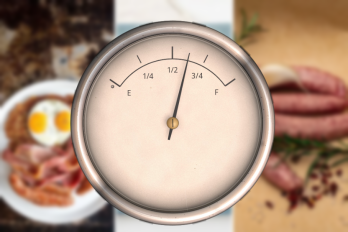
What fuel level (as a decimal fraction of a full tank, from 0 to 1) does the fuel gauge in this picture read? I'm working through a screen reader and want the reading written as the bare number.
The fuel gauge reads 0.625
